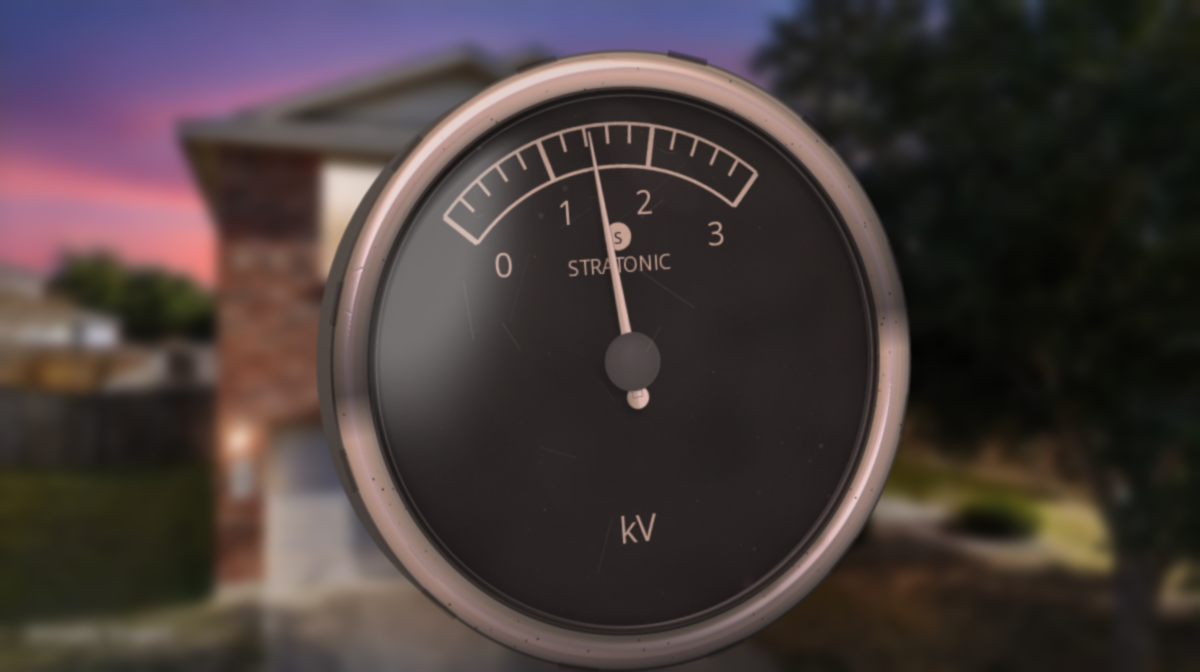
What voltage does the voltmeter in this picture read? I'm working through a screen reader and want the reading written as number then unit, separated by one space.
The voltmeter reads 1.4 kV
